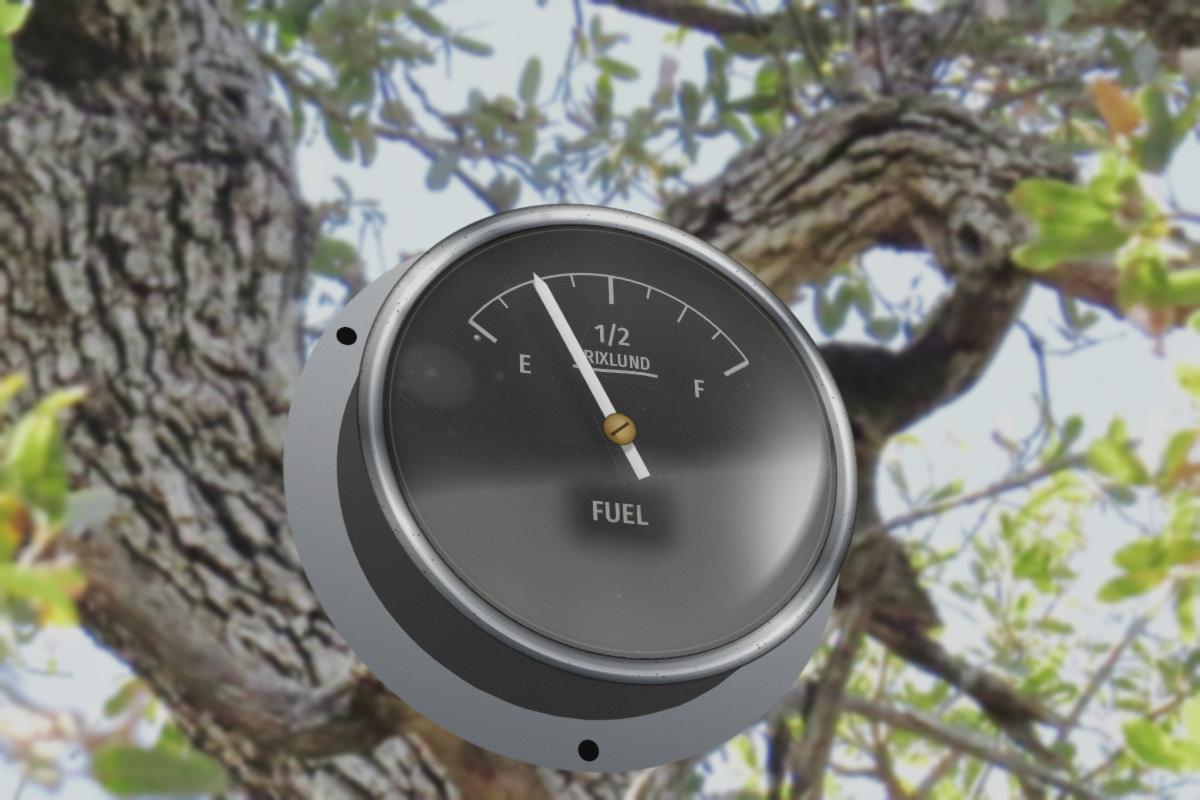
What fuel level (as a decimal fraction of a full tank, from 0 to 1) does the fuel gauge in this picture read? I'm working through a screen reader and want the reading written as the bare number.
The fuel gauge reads 0.25
